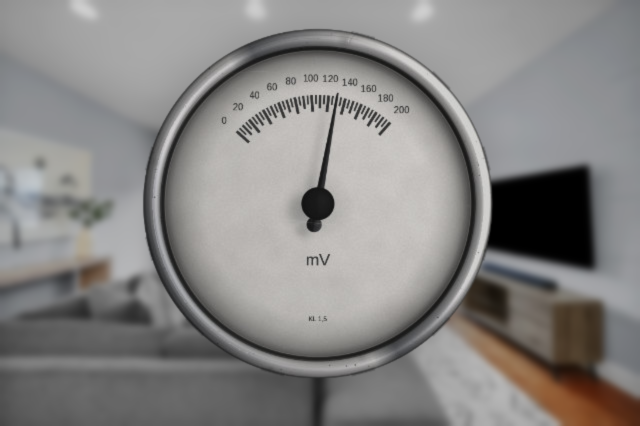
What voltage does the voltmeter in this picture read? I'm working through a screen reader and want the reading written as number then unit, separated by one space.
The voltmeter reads 130 mV
